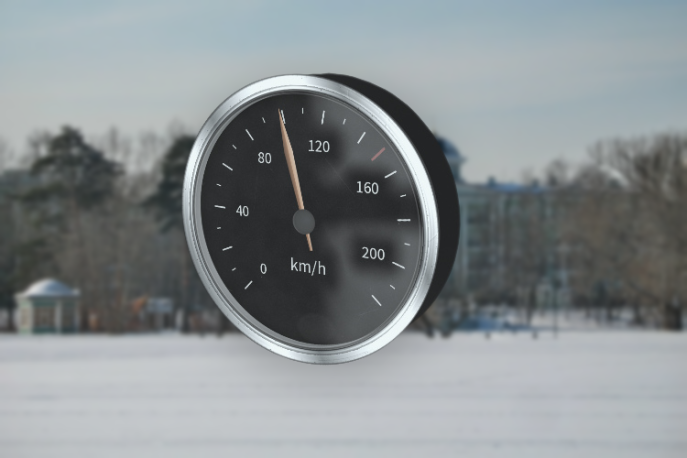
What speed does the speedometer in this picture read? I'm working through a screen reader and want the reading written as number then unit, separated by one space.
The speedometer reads 100 km/h
